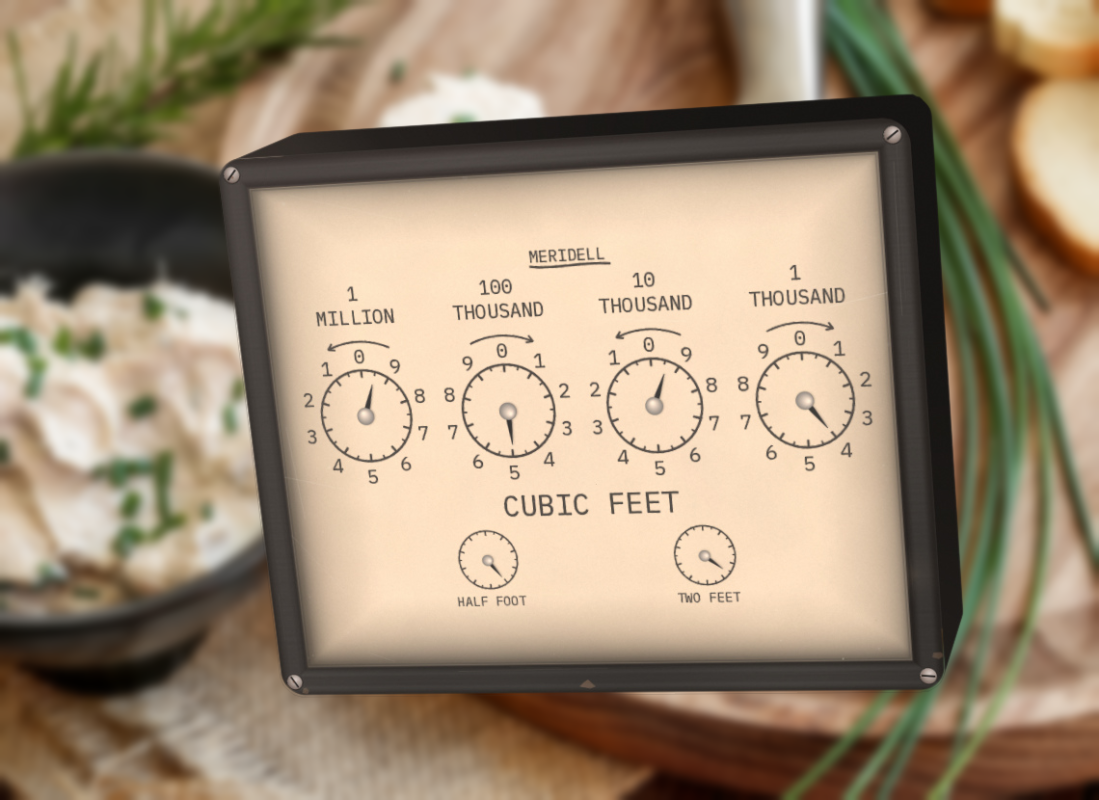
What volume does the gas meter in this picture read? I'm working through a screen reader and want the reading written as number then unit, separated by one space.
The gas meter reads 949400 ft³
